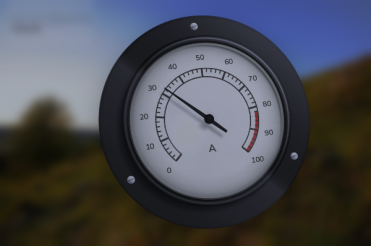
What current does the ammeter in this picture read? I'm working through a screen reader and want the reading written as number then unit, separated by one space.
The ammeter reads 32 A
